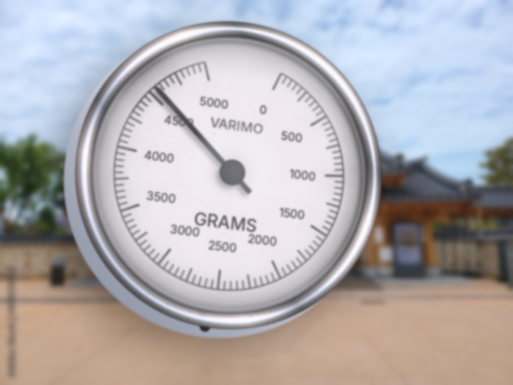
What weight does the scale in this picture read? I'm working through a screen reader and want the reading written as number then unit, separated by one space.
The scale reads 4550 g
